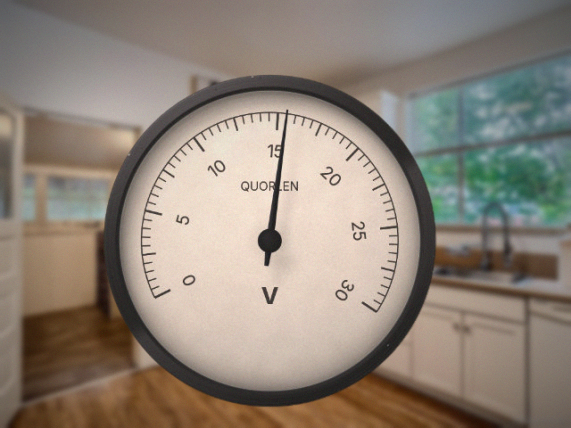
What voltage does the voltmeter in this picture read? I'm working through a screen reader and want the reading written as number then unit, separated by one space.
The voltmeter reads 15.5 V
